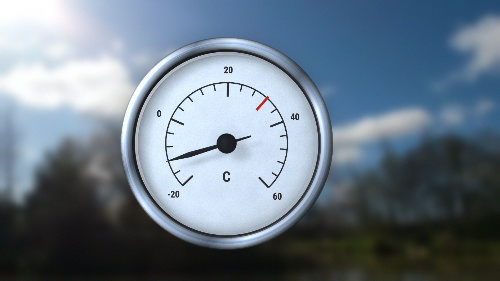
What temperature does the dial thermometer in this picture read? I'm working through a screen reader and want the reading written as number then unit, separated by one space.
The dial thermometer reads -12 °C
